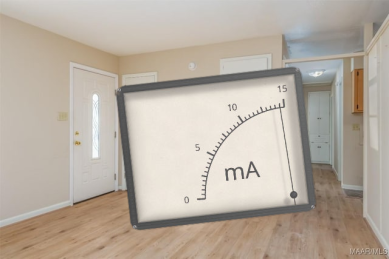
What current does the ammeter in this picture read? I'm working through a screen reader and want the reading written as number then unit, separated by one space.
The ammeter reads 14.5 mA
